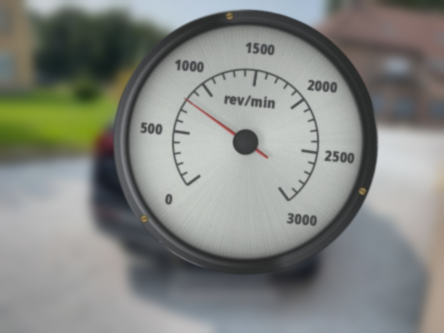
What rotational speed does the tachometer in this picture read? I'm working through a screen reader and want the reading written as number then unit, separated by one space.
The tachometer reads 800 rpm
